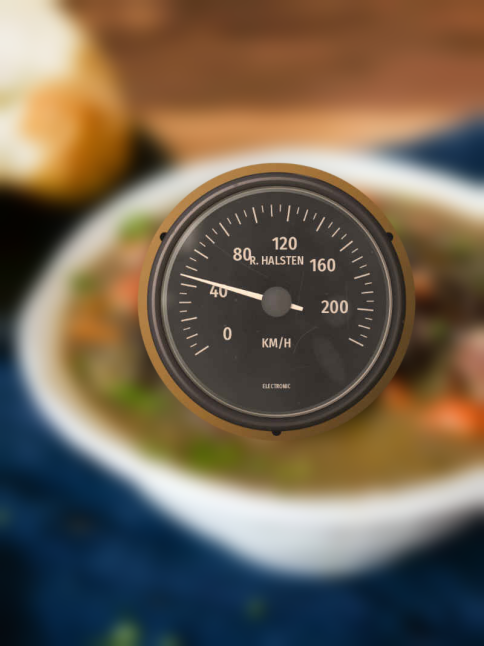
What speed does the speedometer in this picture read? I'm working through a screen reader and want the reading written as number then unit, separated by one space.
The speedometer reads 45 km/h
